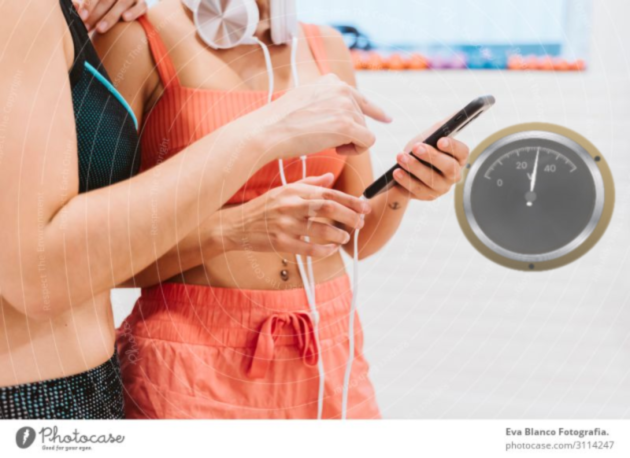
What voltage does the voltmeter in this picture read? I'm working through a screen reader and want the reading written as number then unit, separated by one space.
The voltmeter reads 30 V
